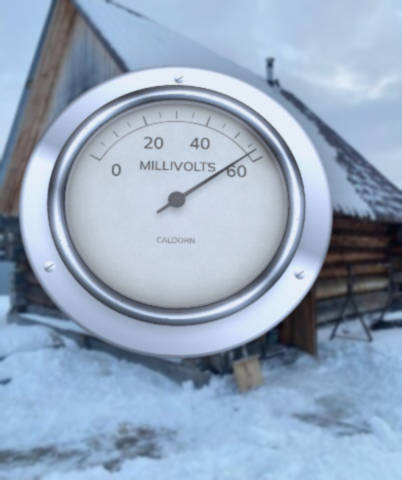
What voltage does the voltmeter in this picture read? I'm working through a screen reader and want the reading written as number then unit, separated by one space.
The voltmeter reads 57.5 mV
